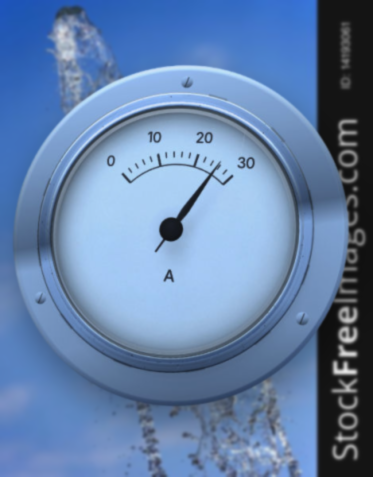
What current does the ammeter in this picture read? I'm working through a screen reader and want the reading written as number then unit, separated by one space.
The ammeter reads 26 A
